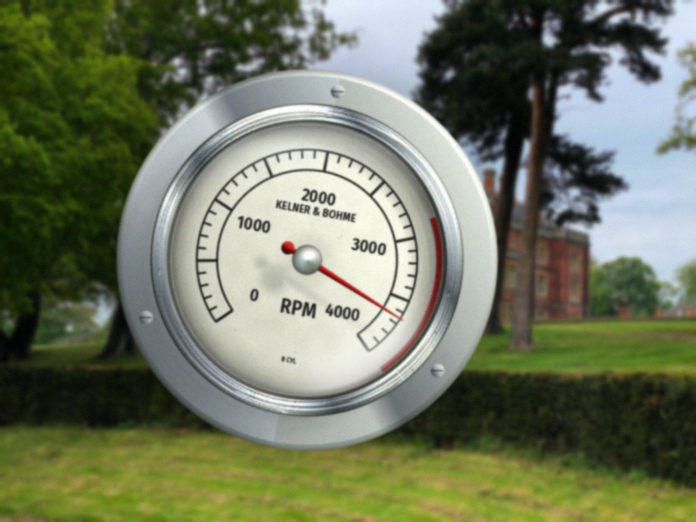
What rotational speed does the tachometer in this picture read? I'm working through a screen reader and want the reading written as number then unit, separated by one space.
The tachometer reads 3650 rpm
